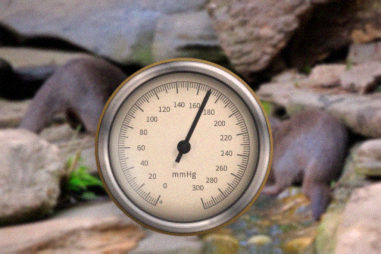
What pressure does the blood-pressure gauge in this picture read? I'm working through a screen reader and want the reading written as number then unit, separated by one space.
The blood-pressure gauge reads 170 mmHg
